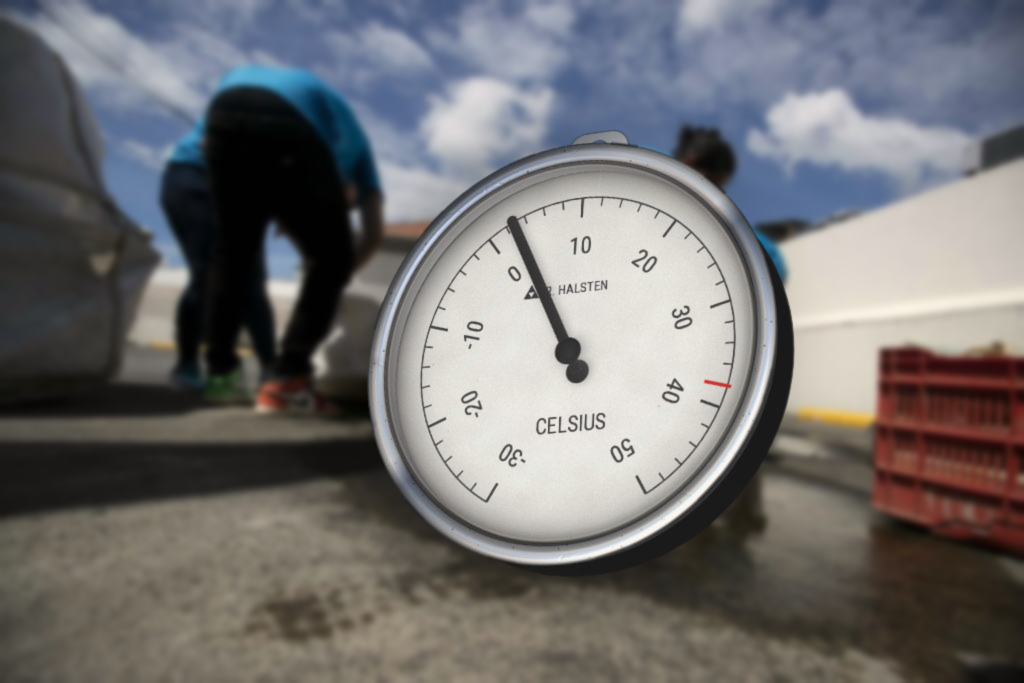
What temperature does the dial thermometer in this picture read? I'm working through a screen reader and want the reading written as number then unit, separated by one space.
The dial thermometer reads 3 °C
